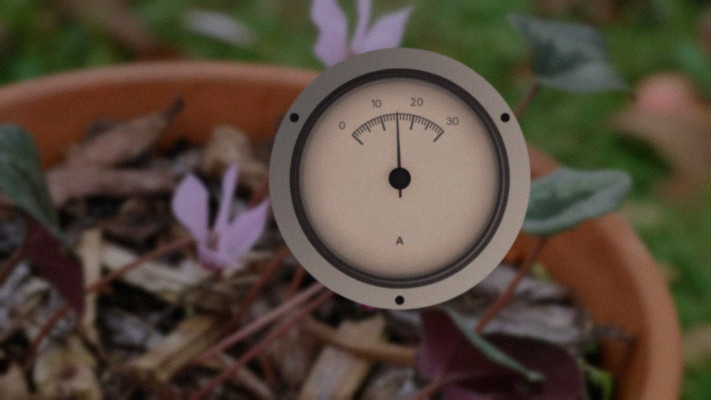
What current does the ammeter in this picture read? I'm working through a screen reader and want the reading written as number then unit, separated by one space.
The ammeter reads 15 A
